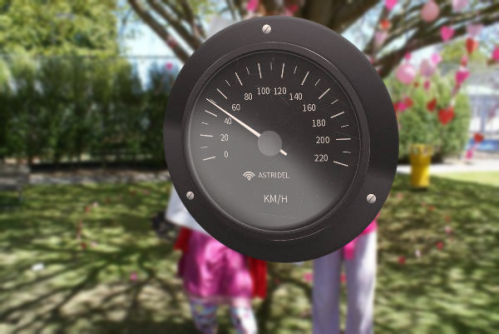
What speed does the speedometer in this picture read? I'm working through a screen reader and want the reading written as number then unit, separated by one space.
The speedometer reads 50 km/h
